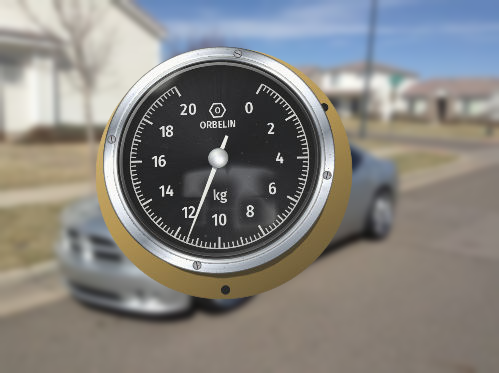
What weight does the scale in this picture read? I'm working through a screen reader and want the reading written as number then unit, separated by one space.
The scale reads 11.4 kg
